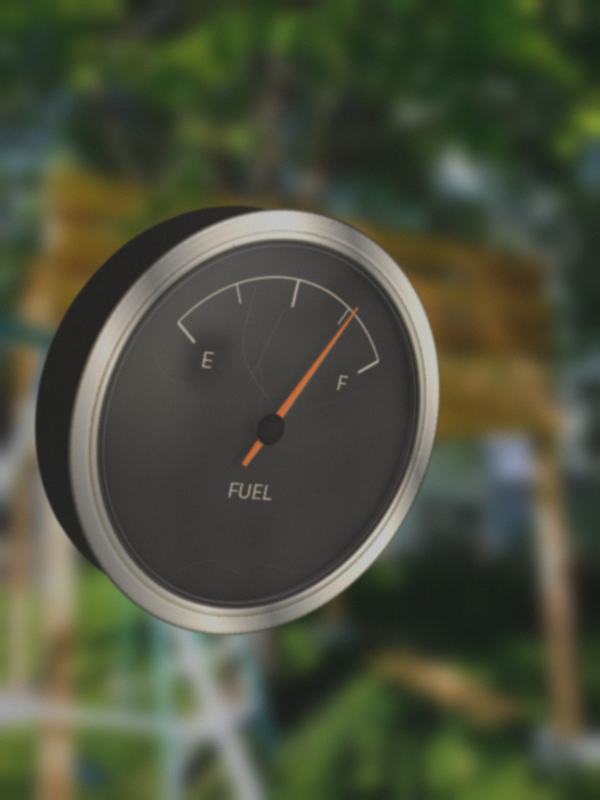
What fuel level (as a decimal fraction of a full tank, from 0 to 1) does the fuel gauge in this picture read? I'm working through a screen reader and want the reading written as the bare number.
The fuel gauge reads 0.75
